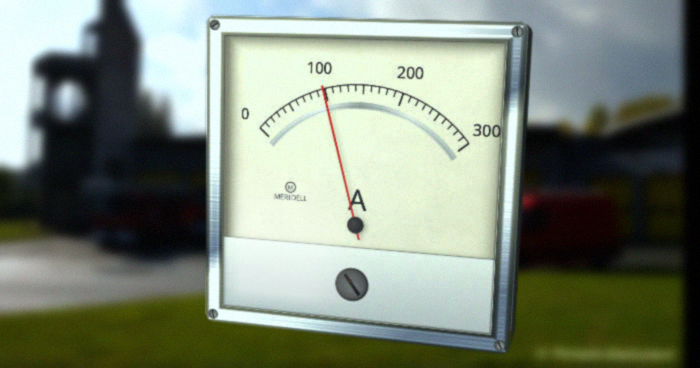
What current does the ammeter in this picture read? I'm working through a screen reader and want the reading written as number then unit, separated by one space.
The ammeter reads 100 A
